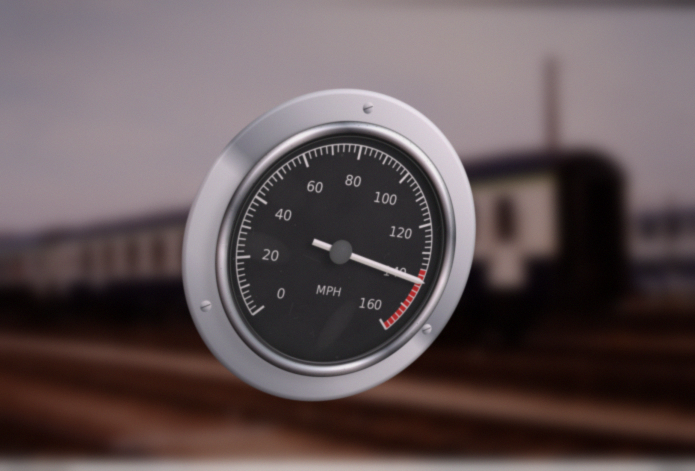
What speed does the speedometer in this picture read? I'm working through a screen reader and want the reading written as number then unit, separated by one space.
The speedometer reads 140 mph
